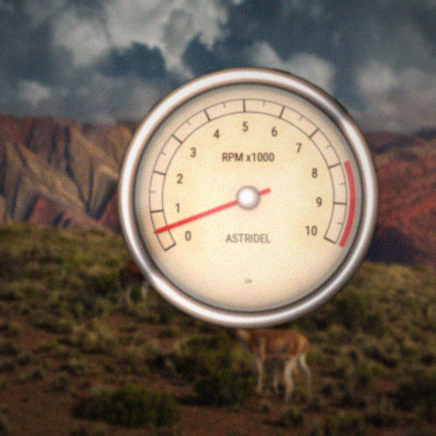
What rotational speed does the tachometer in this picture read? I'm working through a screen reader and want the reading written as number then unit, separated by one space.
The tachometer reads 500 rpm
